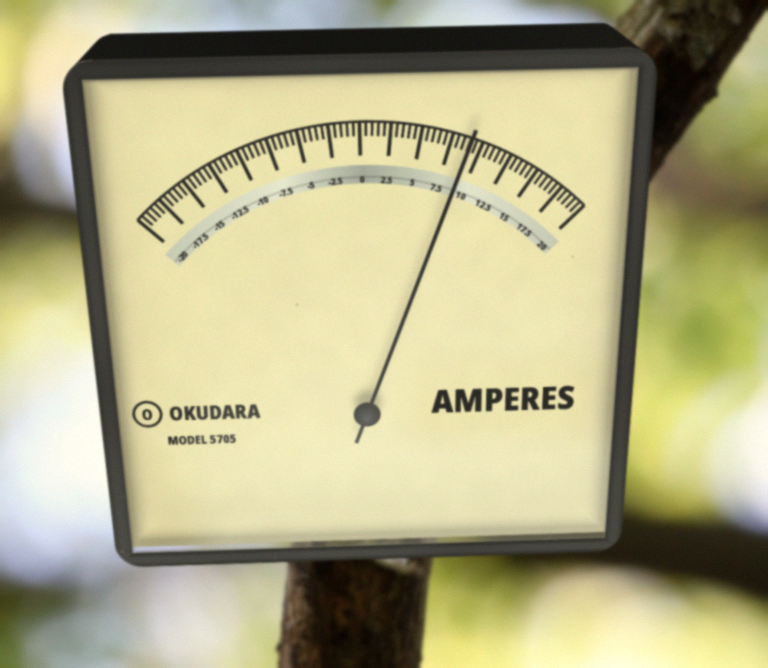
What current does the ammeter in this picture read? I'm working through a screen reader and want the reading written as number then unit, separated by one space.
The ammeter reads 9 A
